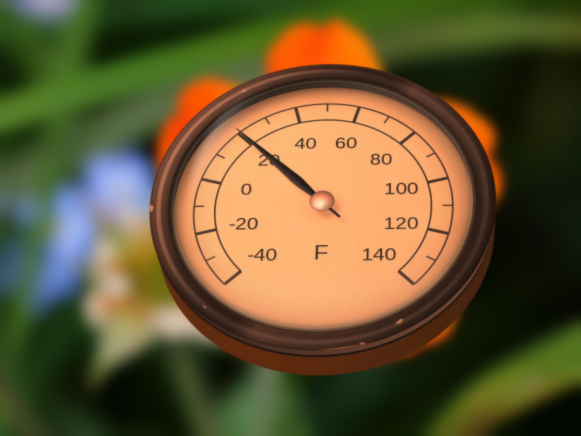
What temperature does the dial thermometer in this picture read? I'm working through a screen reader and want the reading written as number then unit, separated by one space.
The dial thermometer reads 20 °F
